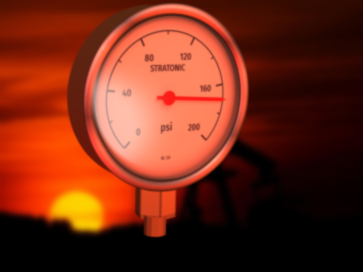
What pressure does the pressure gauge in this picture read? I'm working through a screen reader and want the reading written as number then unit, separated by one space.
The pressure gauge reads 170 psi
